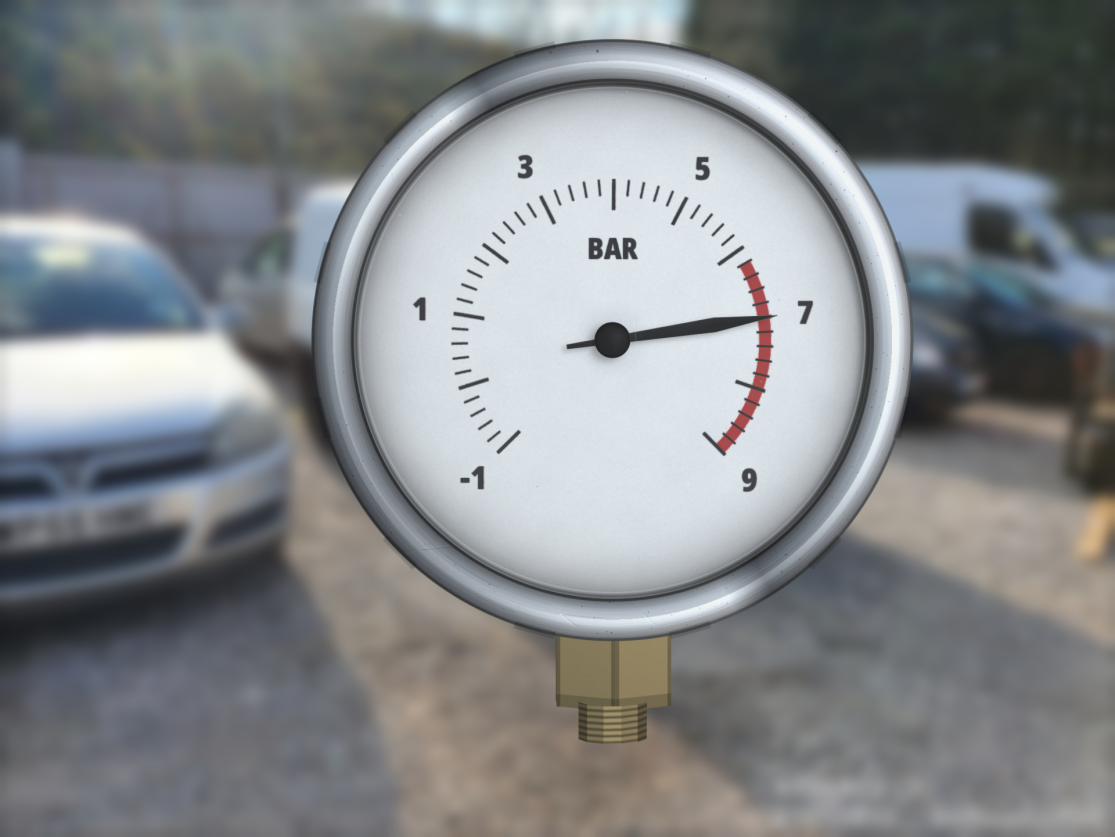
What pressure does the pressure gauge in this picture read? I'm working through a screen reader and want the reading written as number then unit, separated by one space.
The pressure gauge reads 7 bar
